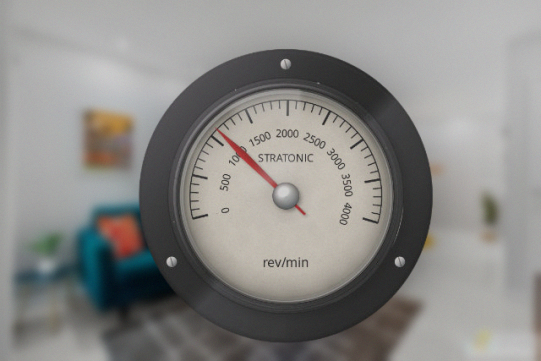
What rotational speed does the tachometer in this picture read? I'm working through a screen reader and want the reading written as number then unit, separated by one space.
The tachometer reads 1100 rpm
